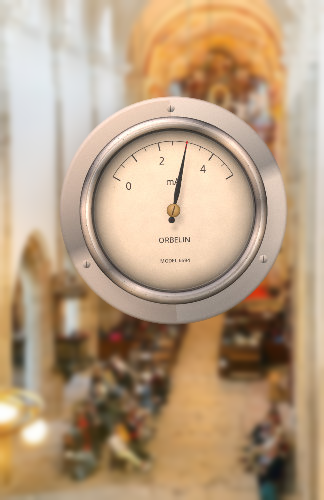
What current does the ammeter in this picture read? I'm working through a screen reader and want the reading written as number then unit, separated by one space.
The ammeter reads 3 mA
